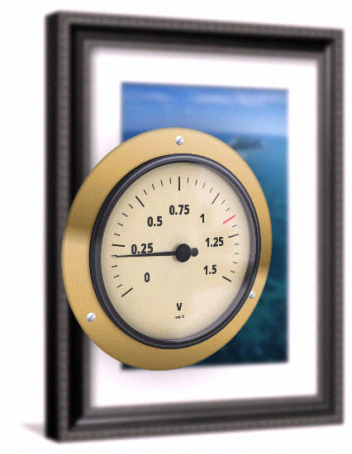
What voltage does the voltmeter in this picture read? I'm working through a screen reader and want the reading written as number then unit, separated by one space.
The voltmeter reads 0.2 V
